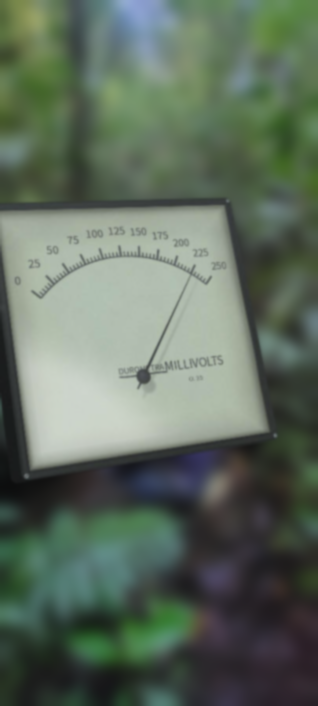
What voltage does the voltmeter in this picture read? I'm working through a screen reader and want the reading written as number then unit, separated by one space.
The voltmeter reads 225 mV
